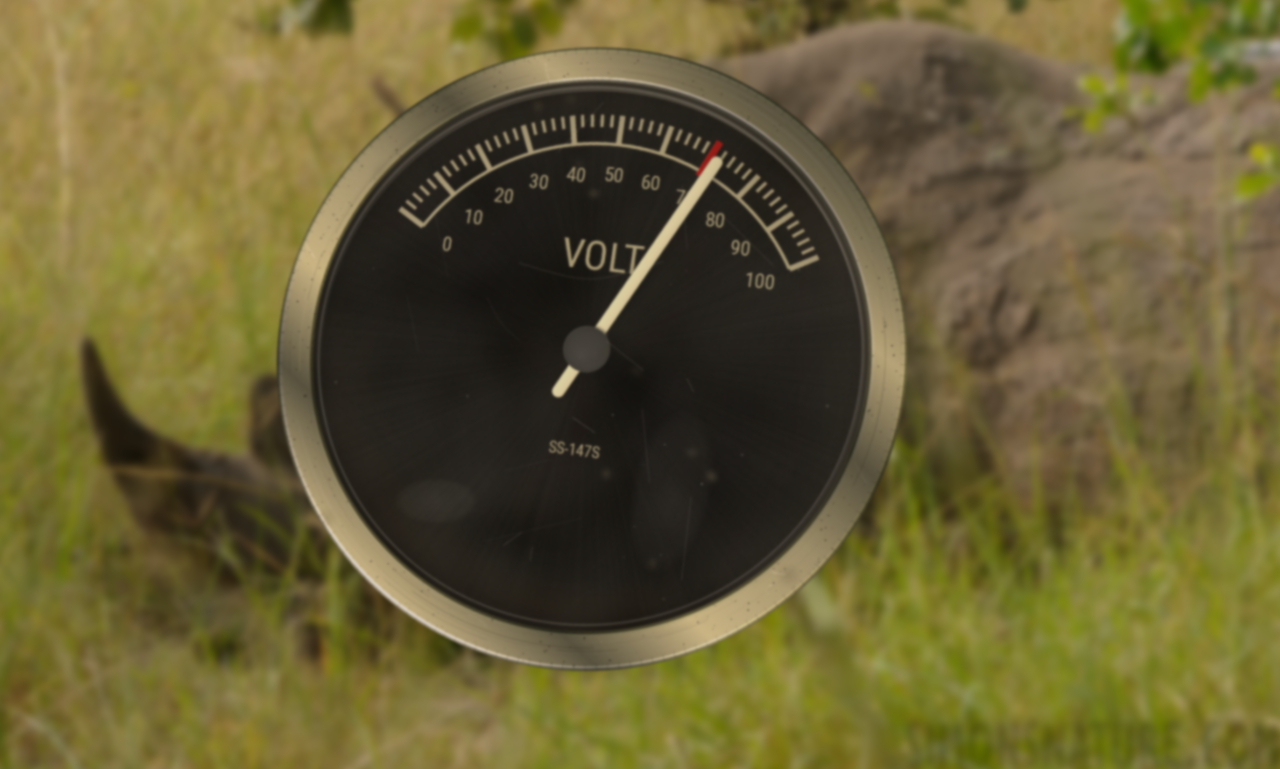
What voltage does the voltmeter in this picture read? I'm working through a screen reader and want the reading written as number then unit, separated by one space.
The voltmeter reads 72 V
